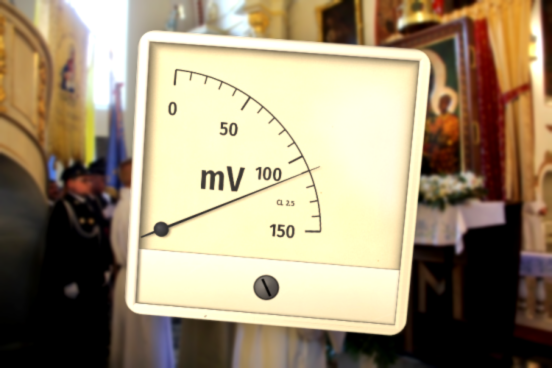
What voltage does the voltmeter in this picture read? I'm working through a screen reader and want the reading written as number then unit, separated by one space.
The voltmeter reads 110 mV
